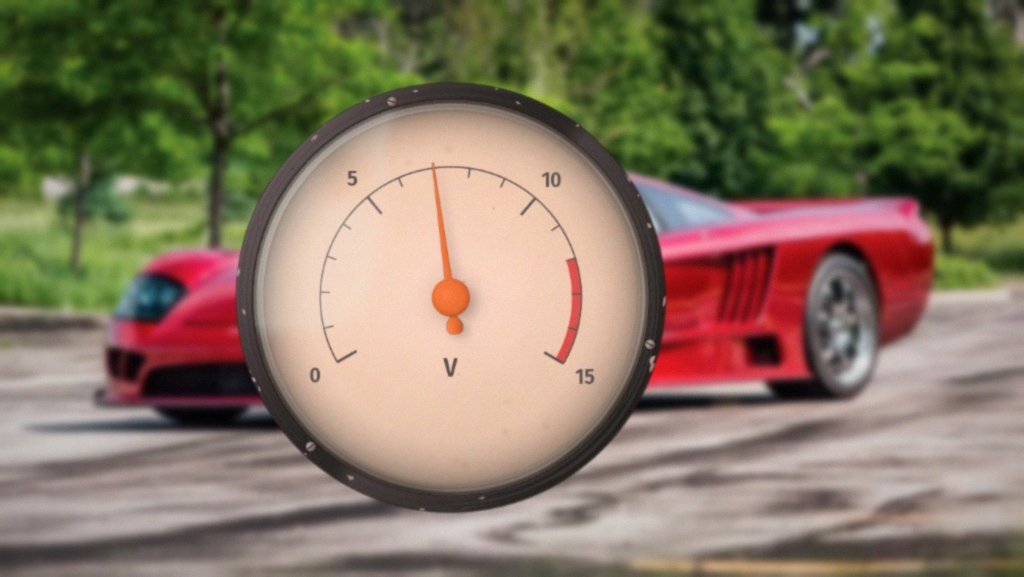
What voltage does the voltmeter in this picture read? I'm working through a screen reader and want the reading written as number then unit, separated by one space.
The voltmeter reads 7 V
